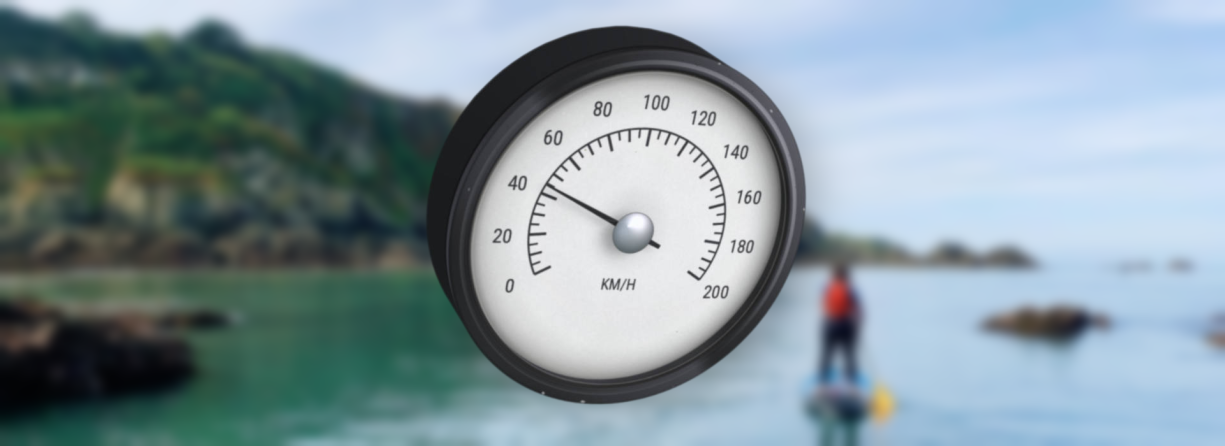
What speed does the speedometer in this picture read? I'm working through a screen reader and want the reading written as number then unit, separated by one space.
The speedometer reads 45 km/h
